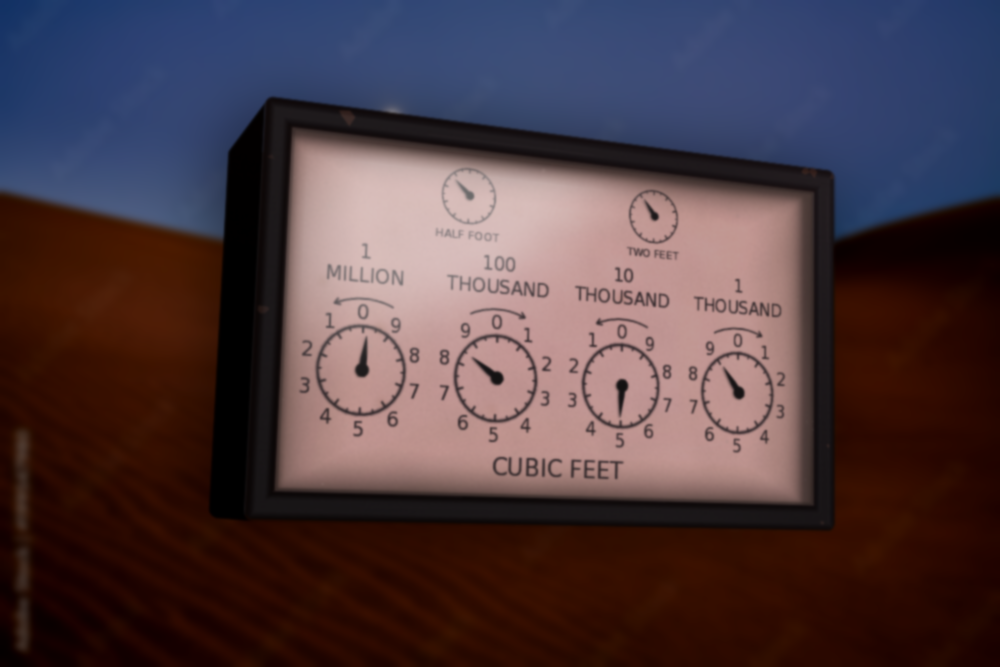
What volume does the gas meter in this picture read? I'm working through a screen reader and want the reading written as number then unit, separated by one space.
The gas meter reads 984900 ft³
